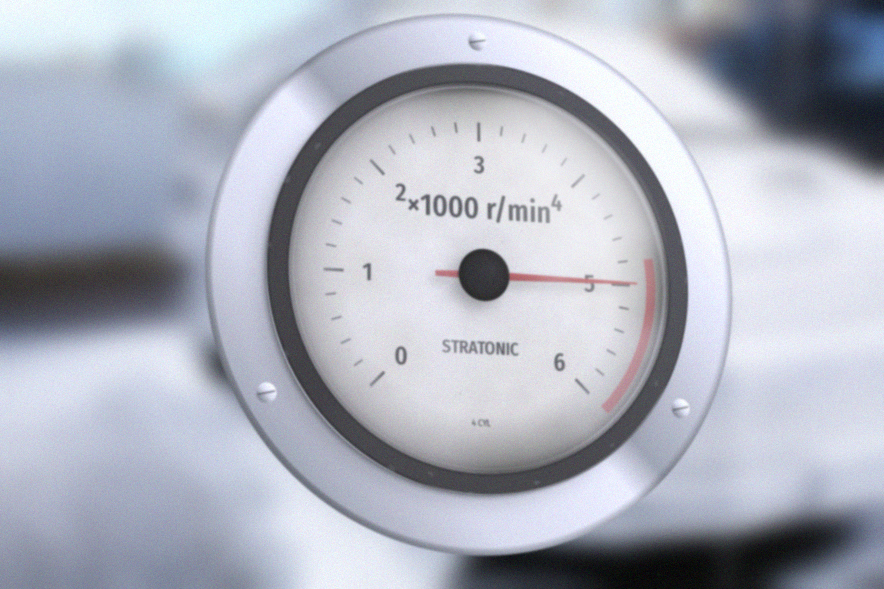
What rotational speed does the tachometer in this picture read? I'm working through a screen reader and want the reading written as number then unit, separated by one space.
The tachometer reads 5000 rpm
